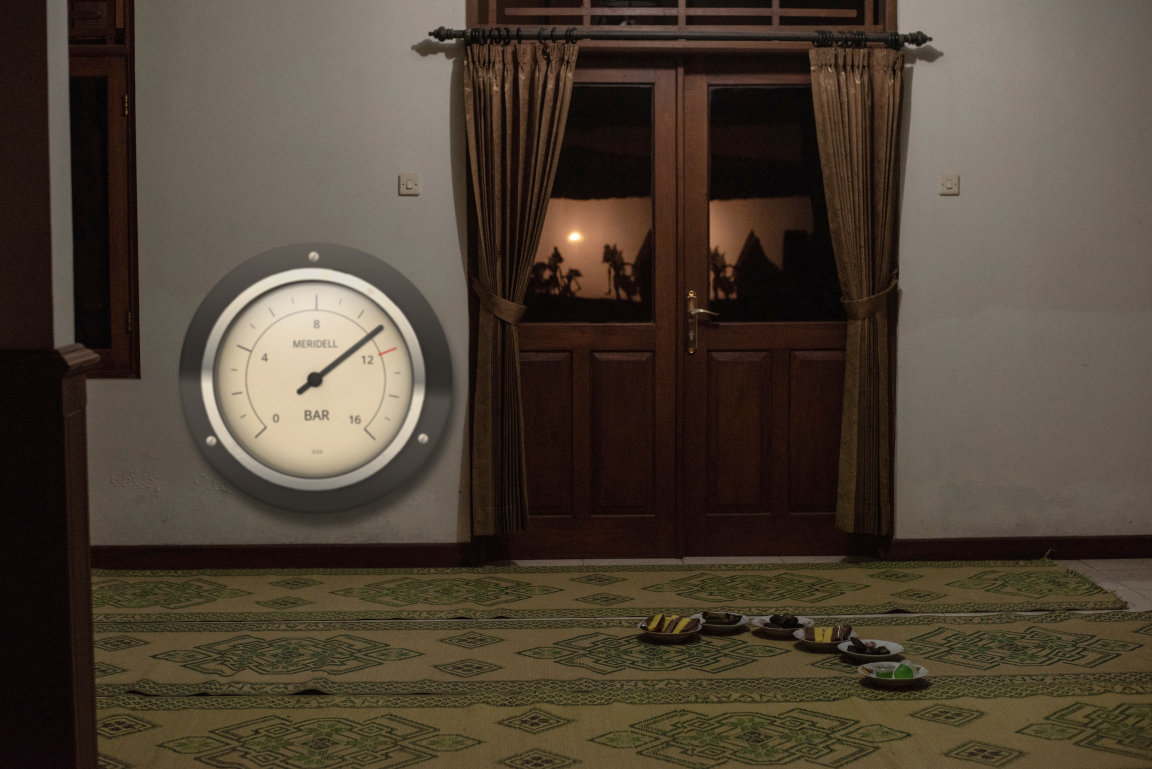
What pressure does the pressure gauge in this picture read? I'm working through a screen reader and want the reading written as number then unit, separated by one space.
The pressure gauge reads 11 bar
